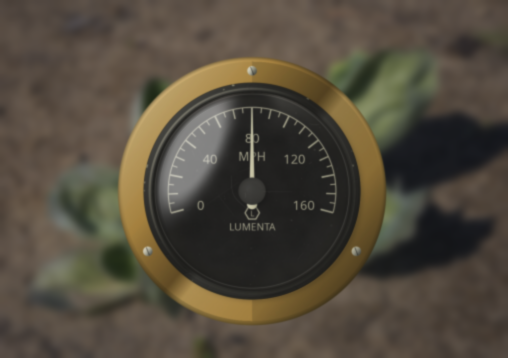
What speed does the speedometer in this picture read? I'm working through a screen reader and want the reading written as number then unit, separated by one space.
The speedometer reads 80 mph
